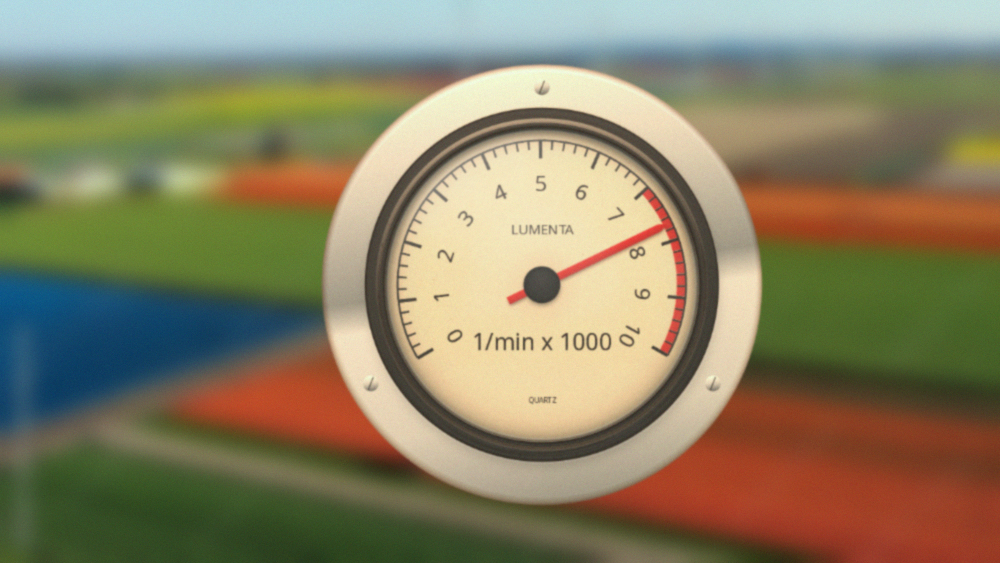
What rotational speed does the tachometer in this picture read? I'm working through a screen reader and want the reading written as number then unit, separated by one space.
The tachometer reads 7700 rpm
